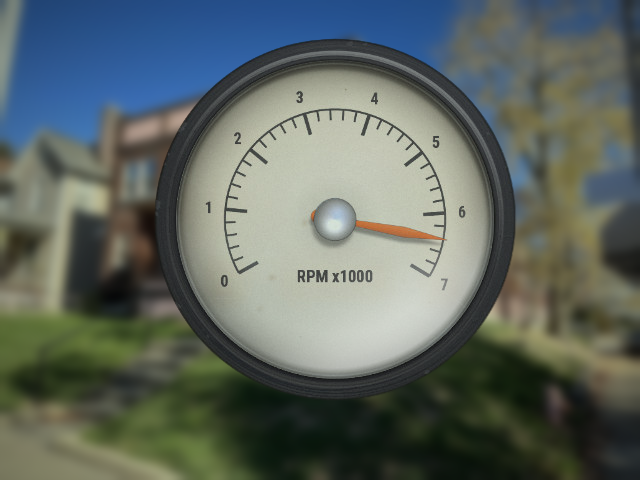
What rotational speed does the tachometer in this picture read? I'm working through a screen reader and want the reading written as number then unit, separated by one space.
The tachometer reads 6400 rpm
